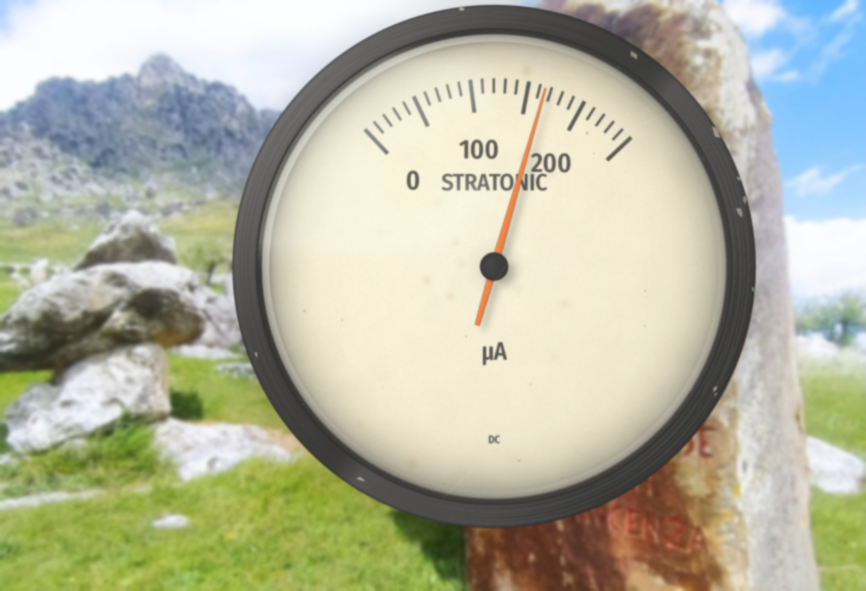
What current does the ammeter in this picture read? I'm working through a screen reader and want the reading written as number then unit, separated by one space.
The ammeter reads 165 µA
